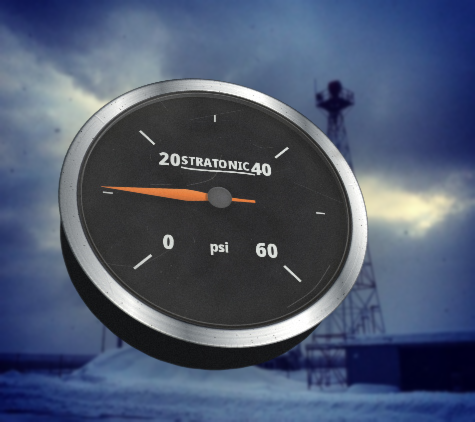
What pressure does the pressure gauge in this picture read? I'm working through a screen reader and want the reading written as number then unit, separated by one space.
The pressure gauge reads 10 psi
